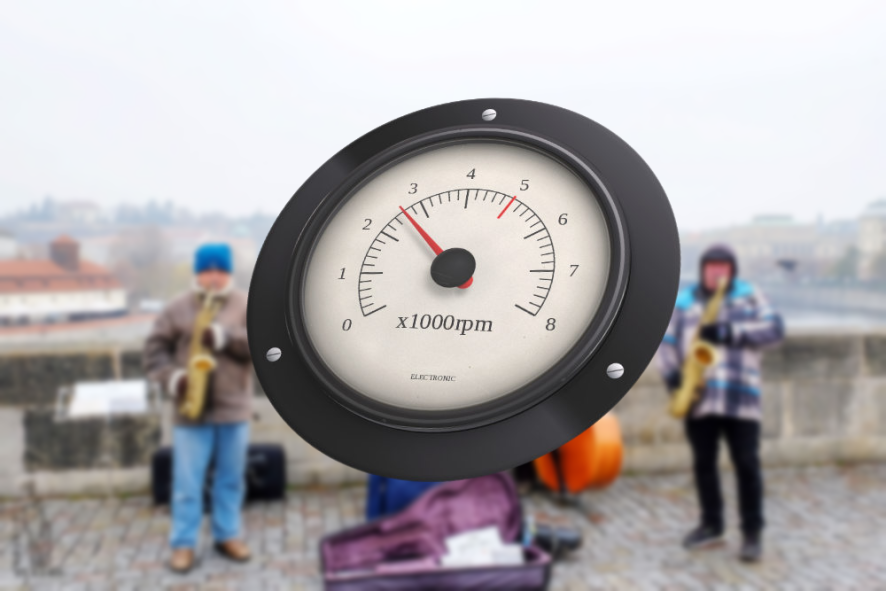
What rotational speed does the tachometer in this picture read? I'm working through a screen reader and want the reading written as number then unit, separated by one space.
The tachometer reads 2600 rpm
